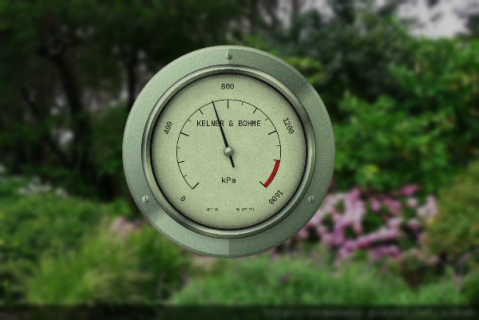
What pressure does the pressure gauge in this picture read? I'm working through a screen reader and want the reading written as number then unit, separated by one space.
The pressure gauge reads 700 kPa
